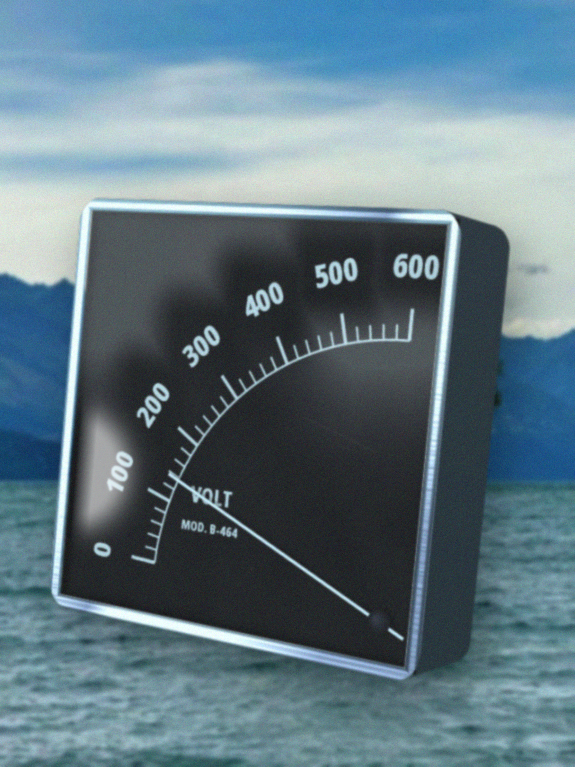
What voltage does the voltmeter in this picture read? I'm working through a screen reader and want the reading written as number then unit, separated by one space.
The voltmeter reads 140 V
